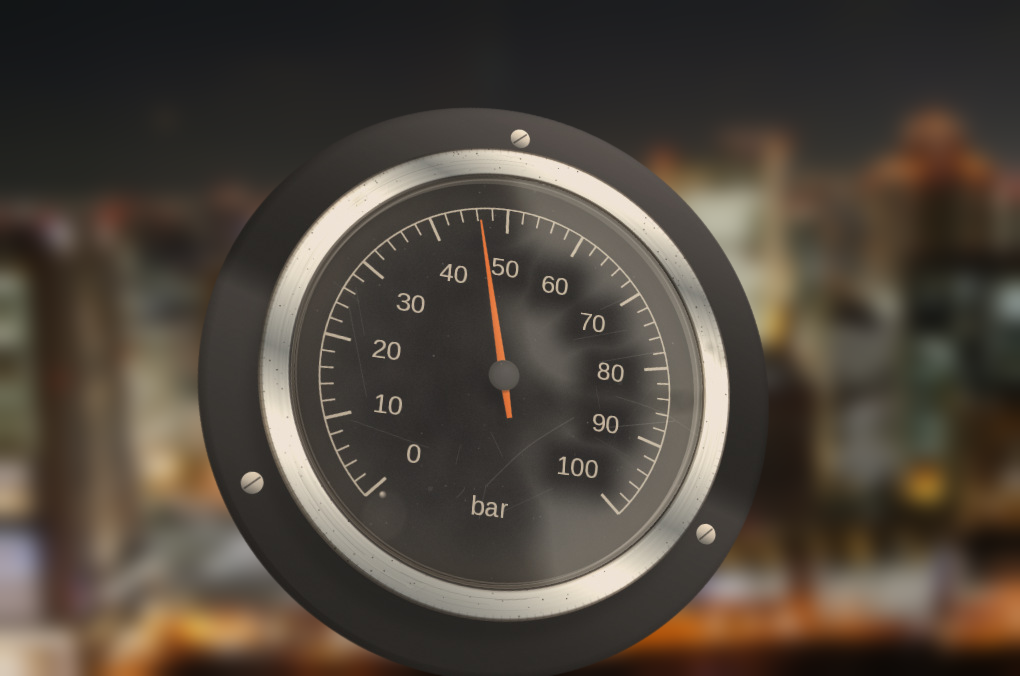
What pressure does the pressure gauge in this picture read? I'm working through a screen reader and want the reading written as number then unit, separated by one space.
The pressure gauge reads 46 bar
